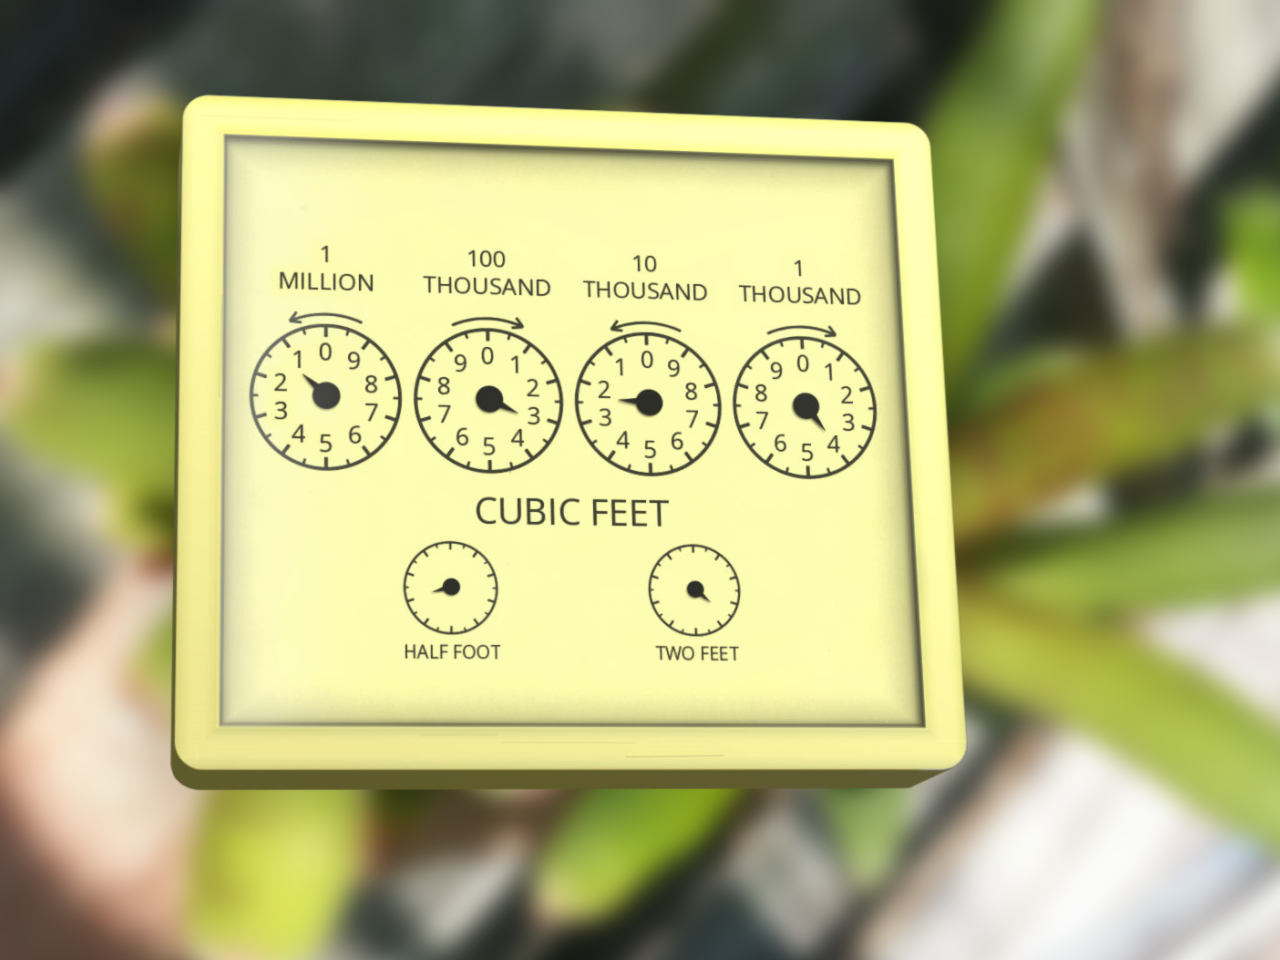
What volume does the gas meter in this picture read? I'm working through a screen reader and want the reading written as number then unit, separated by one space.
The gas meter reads 132400 ft³
